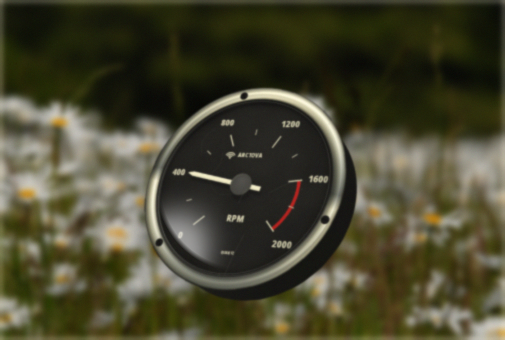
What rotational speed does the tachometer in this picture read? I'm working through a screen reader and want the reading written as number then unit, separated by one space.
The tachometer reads 400 rpm
